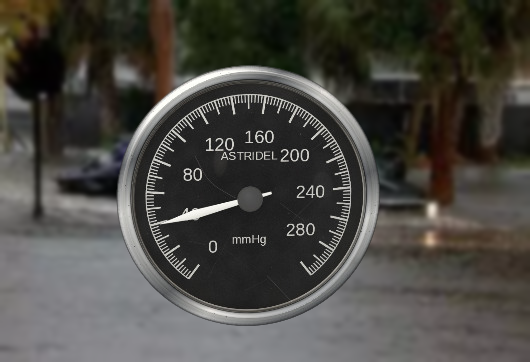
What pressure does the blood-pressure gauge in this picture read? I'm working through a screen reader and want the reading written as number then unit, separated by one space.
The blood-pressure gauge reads 40 mmHg
